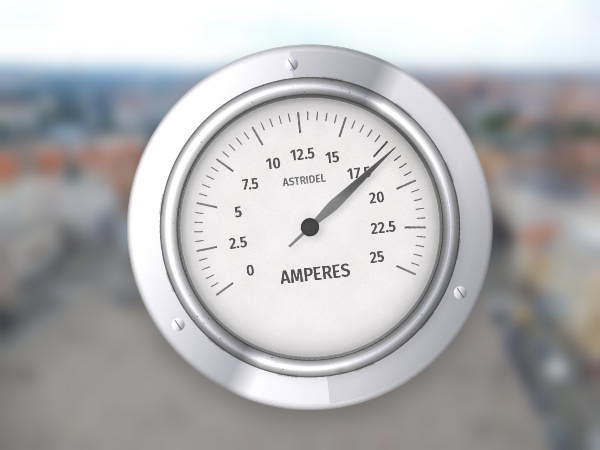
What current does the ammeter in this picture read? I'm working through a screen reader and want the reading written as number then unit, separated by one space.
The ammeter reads 18 A
